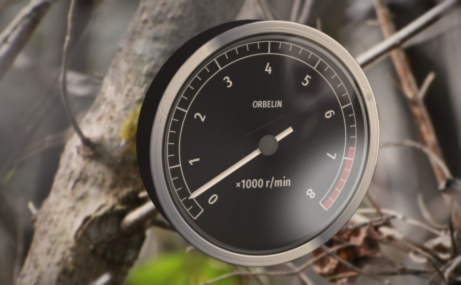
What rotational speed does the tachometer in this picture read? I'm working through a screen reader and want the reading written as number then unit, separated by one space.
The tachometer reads 400 rpm
